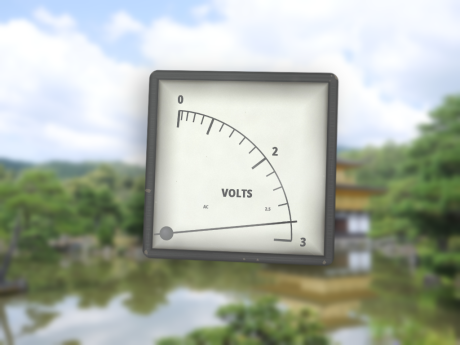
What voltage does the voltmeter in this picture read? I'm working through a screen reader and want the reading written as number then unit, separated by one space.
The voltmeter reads 2.8 V
